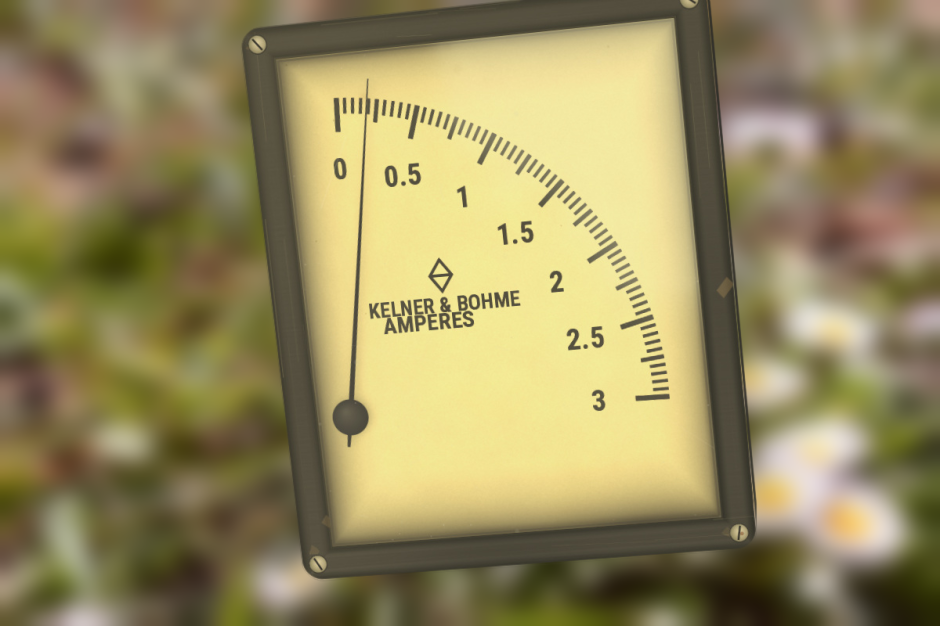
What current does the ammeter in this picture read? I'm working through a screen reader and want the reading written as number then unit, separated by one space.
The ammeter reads 0.2 A
